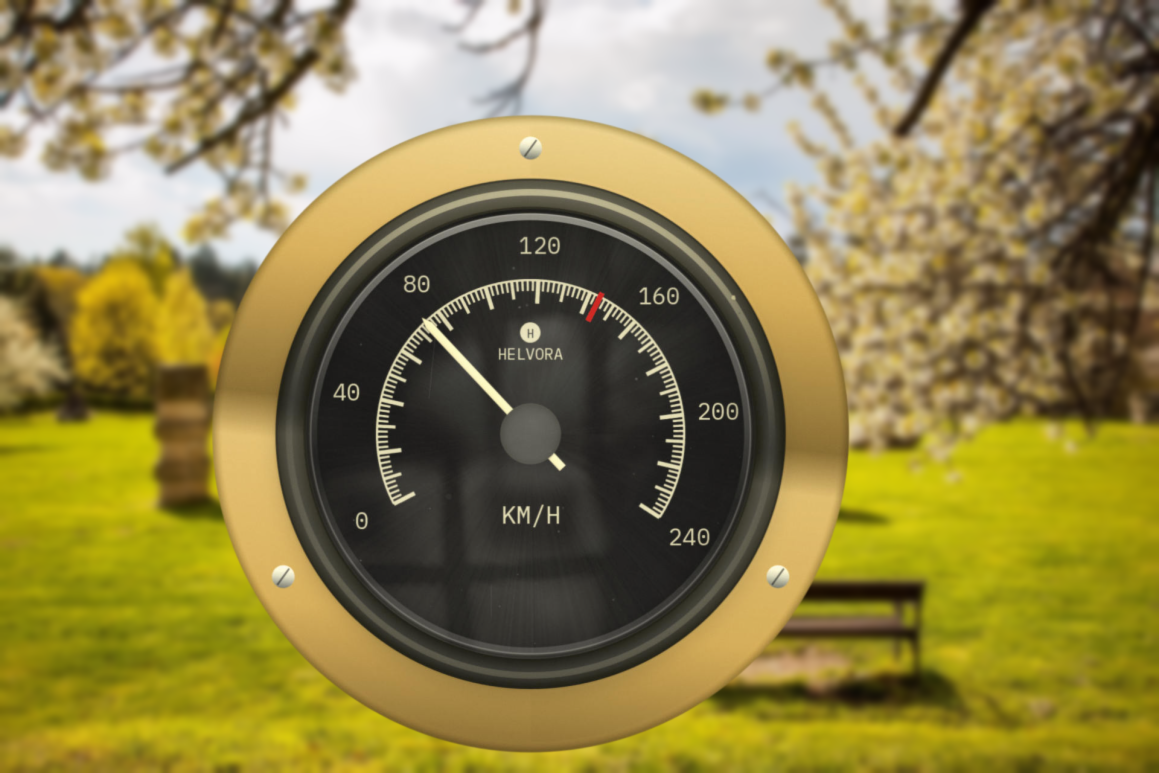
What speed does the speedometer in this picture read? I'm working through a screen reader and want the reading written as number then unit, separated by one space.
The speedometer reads 74 km/h
